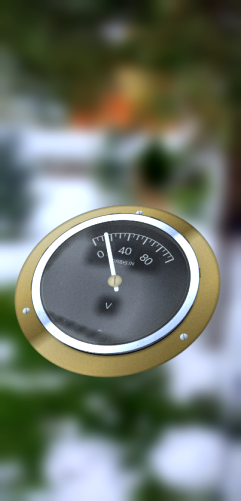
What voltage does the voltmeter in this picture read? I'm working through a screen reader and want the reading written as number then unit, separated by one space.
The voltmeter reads 15 V
